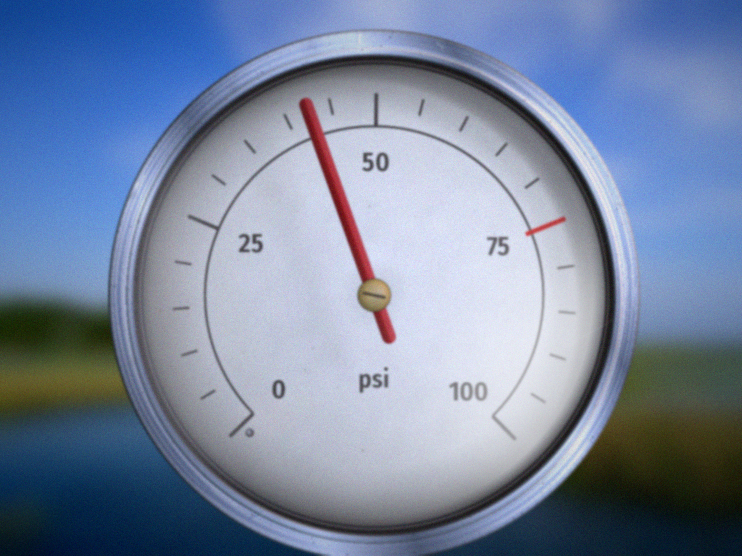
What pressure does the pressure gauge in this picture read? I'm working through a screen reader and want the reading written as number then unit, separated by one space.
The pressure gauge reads 42.5 psi
